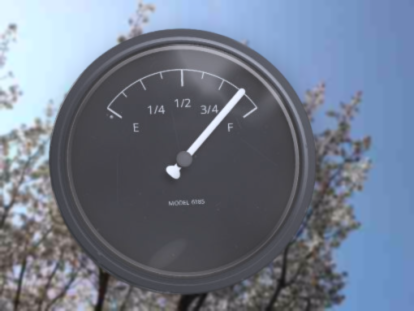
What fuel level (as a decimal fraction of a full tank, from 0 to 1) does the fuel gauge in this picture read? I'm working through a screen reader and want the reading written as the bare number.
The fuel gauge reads 0.875
